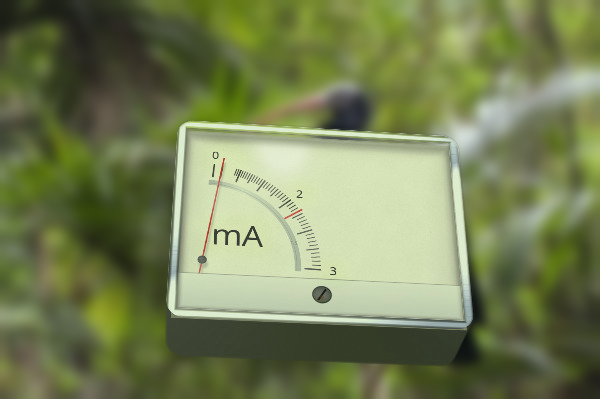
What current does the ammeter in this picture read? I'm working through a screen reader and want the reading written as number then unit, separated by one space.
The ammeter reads 0.5 mA
